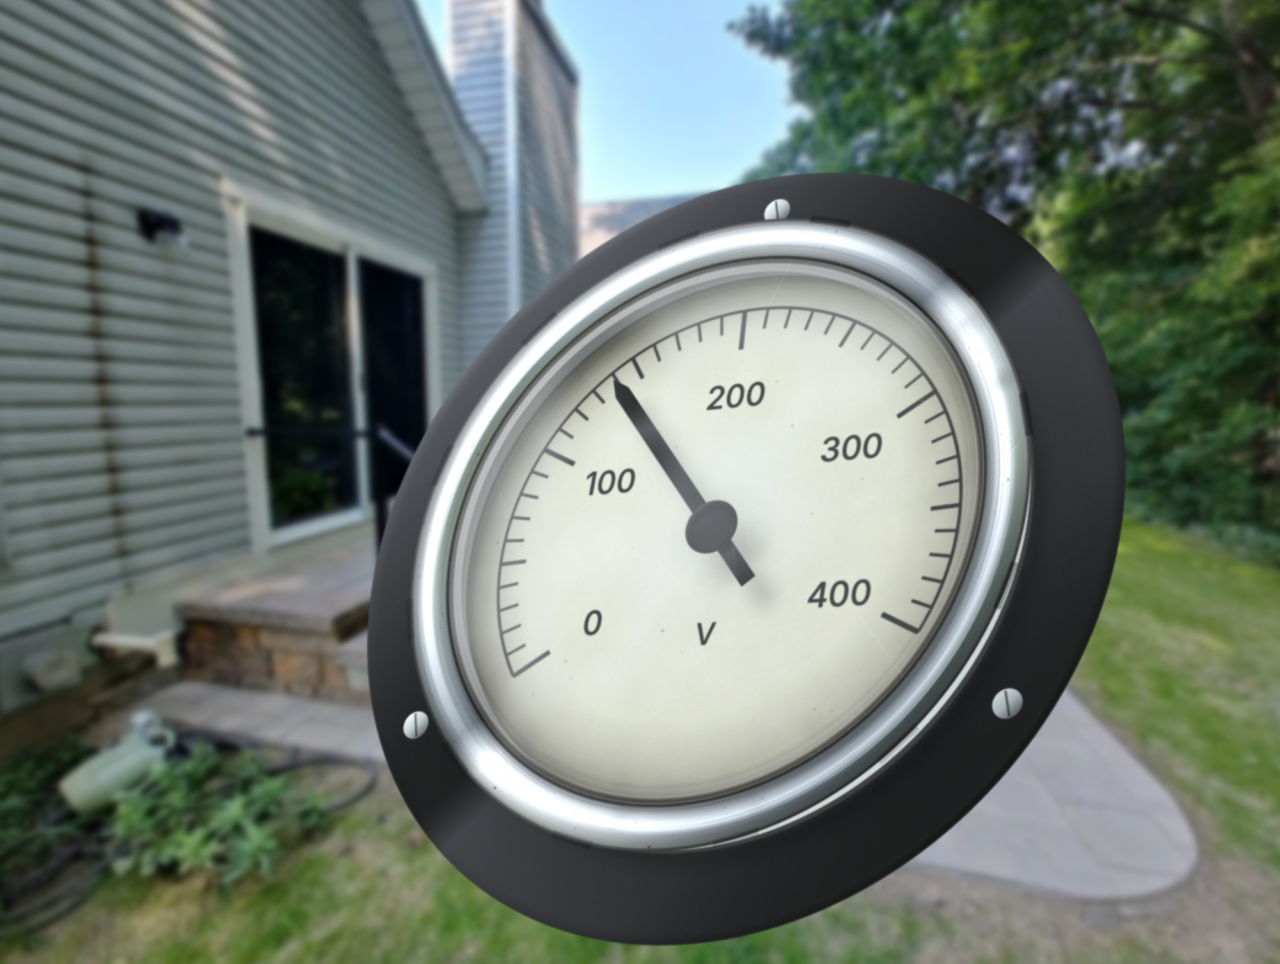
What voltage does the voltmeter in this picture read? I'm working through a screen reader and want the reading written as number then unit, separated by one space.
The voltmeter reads 140 V
